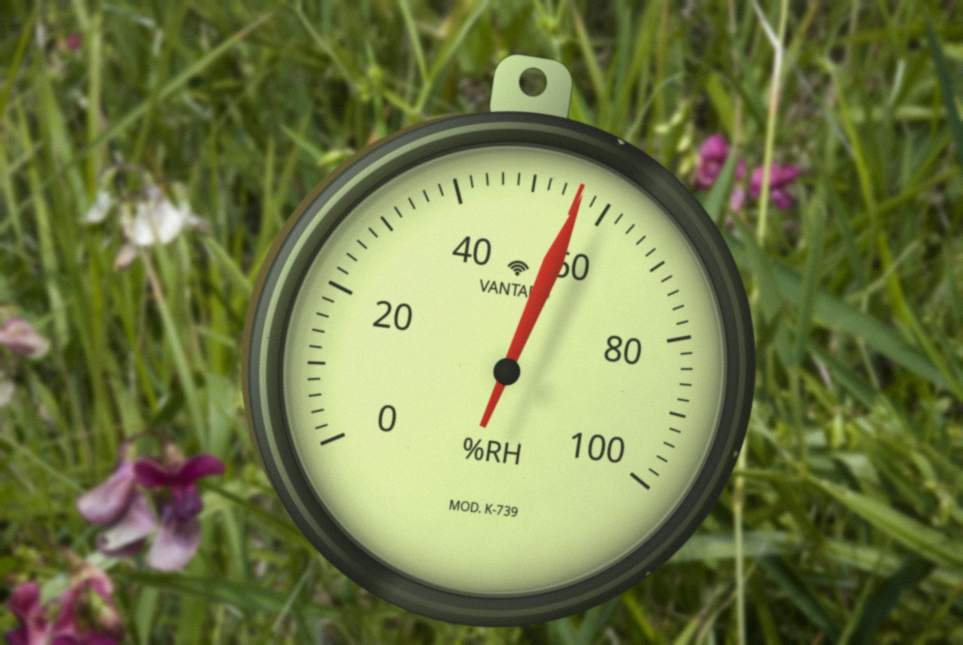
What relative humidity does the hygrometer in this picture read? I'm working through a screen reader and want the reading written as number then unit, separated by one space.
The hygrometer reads 56 %
